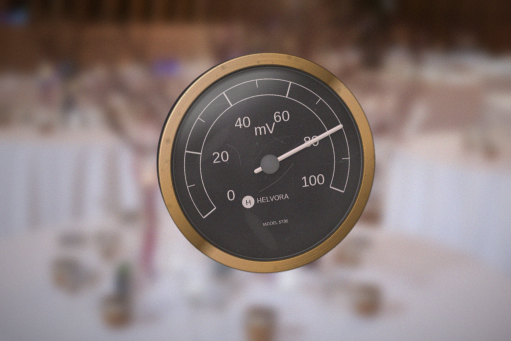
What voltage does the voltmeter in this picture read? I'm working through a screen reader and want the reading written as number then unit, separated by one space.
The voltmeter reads 80 mV
